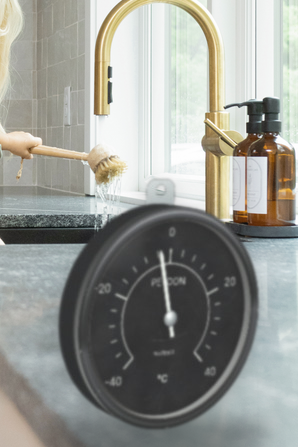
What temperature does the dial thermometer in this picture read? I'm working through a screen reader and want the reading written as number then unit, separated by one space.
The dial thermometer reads -4 °C
